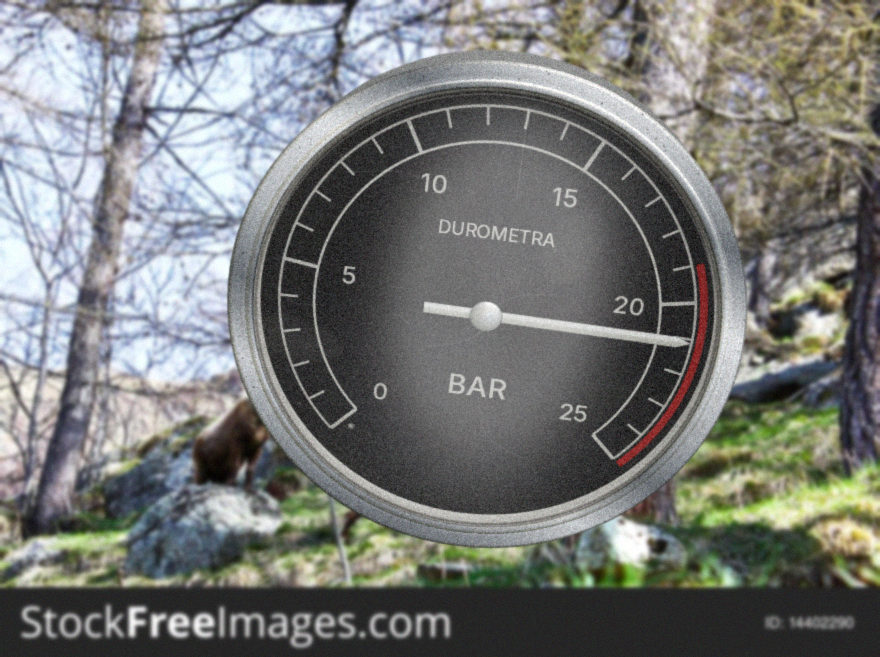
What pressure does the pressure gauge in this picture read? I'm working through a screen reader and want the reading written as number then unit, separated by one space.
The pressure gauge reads 21 bar
